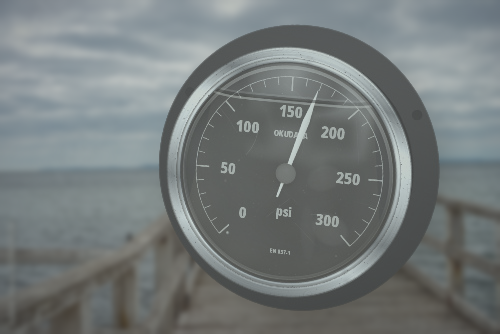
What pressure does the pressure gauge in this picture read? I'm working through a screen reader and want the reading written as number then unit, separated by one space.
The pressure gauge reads 170 psi
